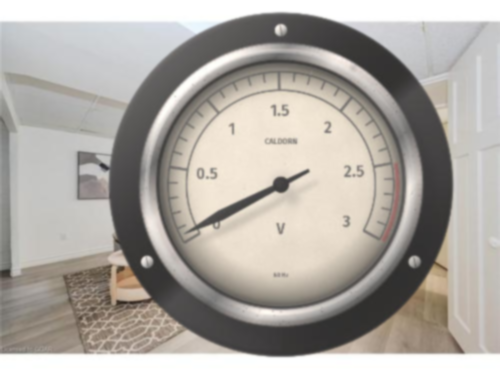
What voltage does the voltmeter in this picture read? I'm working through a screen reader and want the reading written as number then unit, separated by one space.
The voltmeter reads 0.05 V
